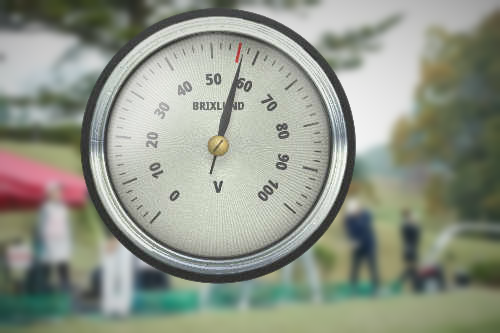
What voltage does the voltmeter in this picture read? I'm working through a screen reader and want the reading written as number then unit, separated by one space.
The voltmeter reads 57 V
